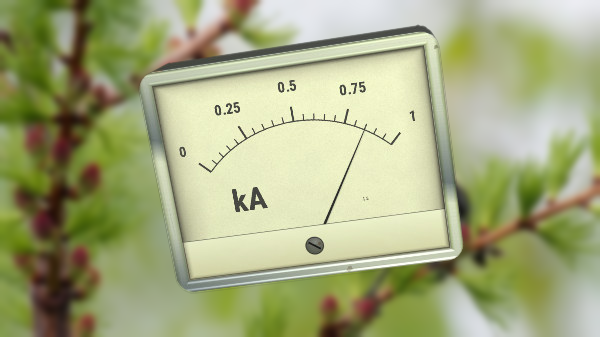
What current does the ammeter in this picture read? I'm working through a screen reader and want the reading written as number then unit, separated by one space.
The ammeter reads 0.85 kA
